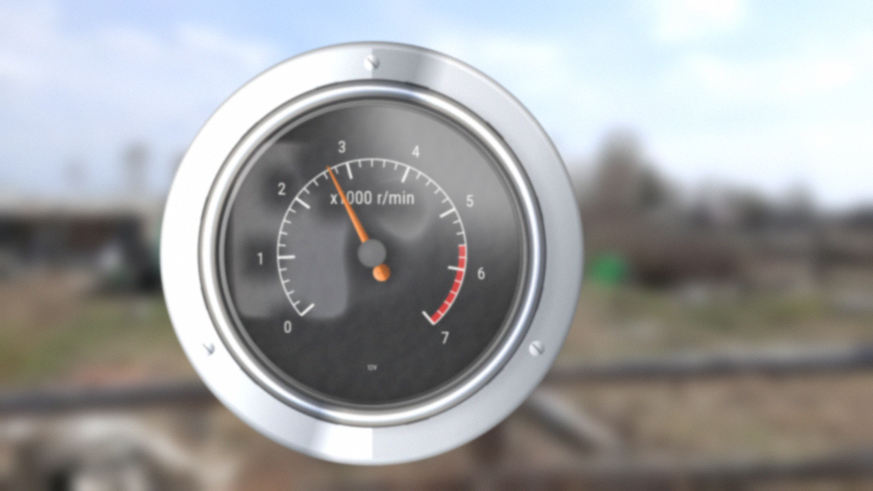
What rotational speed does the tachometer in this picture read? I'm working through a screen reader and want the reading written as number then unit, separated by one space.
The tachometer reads 2700 rpm
